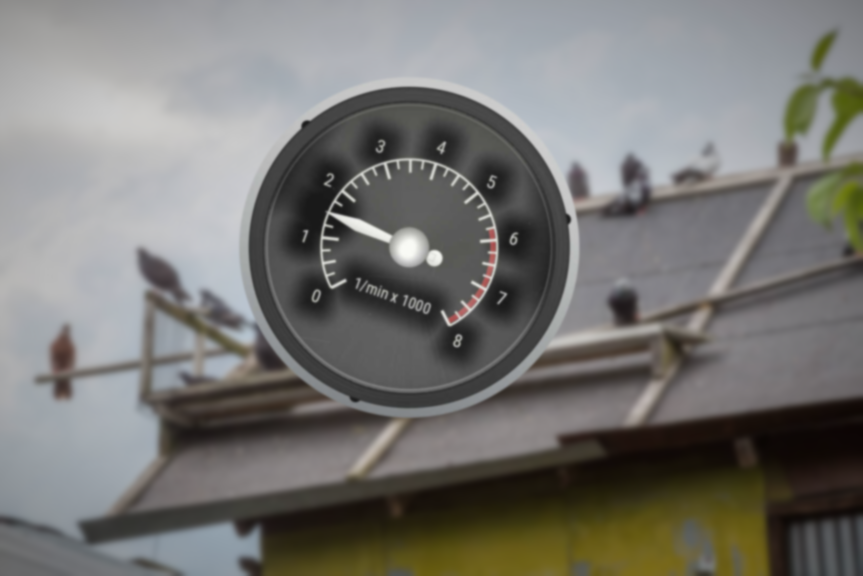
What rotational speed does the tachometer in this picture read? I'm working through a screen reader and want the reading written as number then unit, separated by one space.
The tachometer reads 1500 rpm
